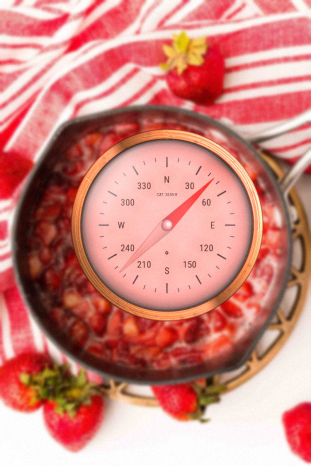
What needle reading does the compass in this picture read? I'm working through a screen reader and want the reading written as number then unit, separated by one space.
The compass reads 45 °
